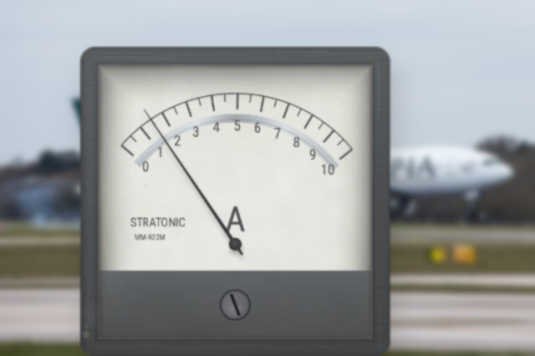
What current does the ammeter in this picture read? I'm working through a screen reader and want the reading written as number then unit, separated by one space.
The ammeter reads 1.5 A
